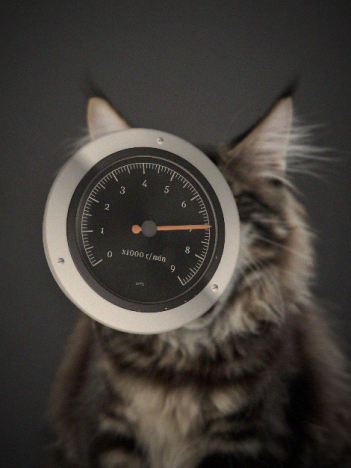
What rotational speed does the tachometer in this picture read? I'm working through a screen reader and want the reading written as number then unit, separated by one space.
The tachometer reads 7000 rpm
